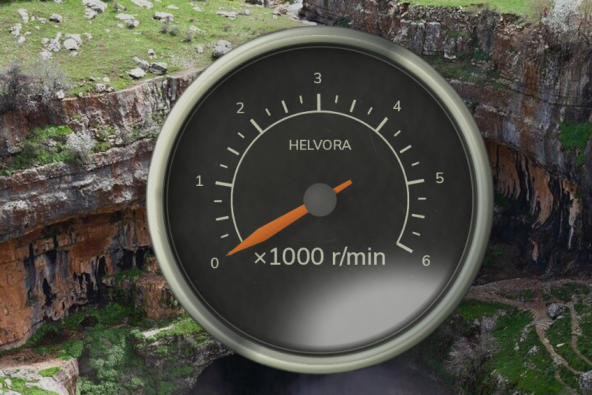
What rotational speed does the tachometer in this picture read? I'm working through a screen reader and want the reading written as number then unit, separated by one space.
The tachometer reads 0 rpm
